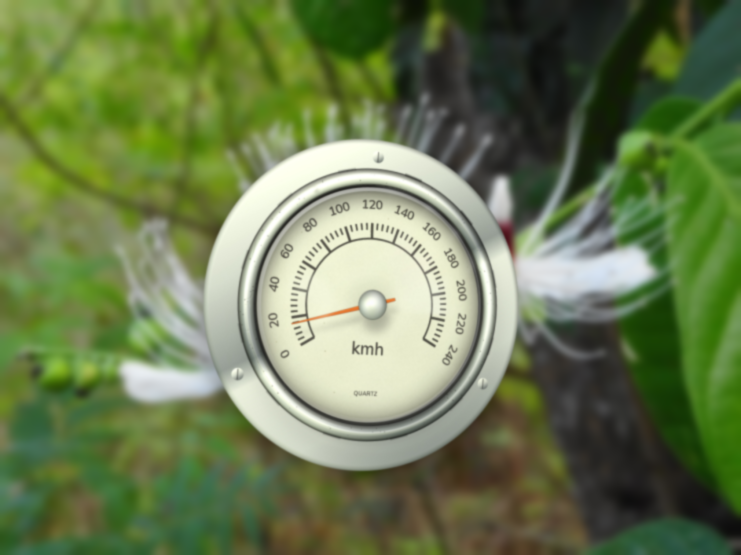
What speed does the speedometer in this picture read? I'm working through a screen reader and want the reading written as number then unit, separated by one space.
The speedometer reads 16 km/h
